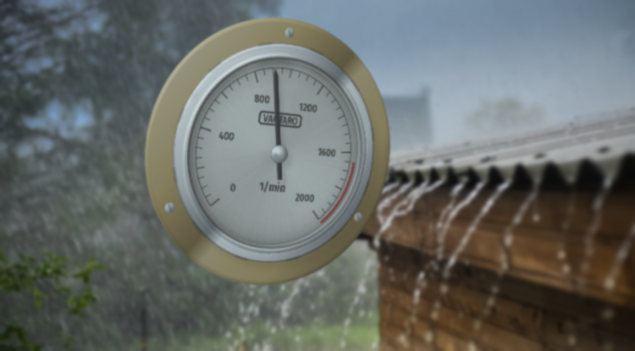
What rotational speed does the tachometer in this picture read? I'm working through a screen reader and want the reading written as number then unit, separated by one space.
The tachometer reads 900 rpm
